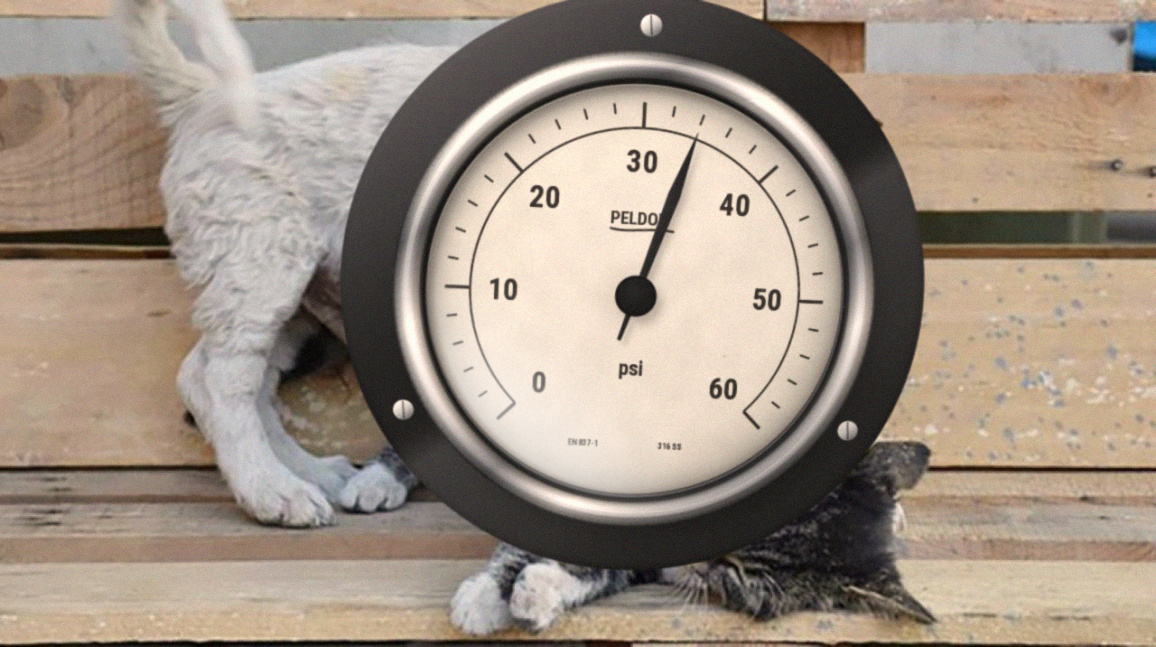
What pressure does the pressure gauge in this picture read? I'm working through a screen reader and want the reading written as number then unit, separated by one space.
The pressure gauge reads 34 psi
